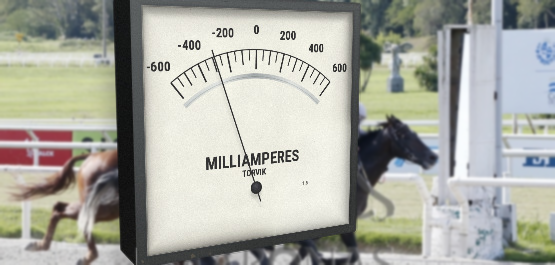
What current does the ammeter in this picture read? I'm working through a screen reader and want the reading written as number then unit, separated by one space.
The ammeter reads -300 mA
